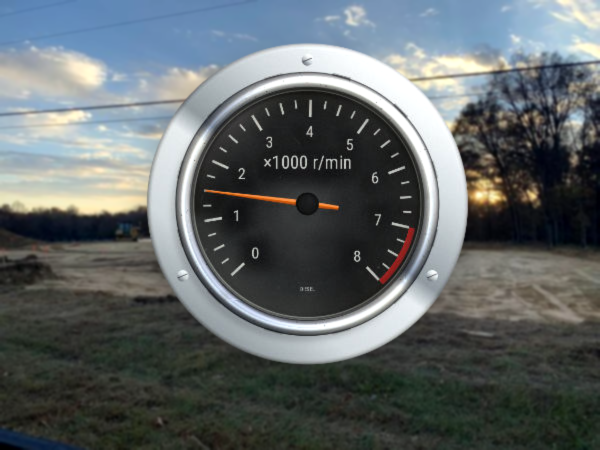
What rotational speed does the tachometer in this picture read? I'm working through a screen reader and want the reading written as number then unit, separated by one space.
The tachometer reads 1500 rpm
